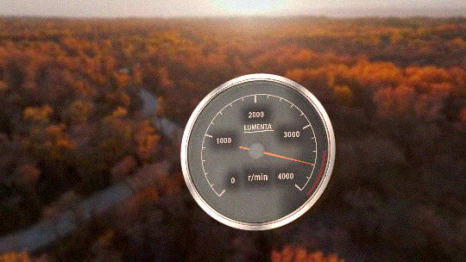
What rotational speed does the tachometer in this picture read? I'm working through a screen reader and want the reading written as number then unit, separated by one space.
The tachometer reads 3600 rpm
